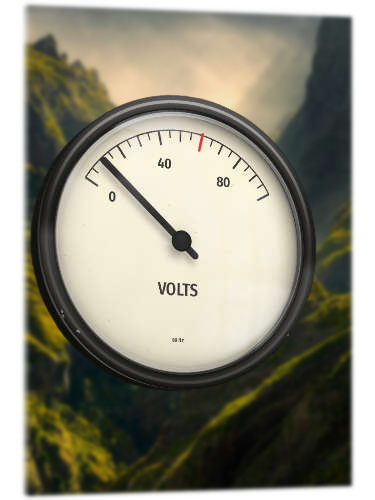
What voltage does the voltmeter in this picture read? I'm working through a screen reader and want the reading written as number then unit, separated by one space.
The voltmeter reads 10 V
